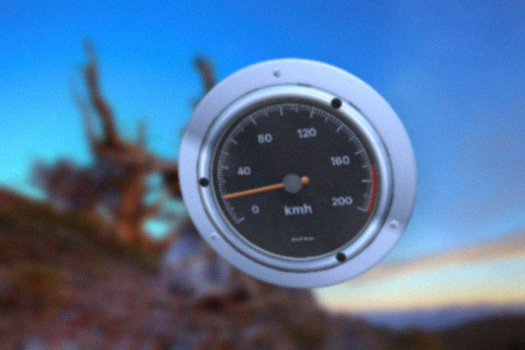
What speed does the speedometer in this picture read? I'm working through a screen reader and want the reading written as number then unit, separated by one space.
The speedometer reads 20 km/h
